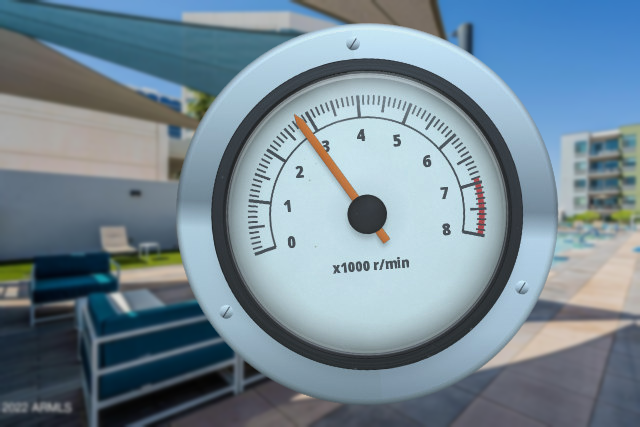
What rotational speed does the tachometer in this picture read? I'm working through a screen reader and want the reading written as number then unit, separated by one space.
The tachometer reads 2800 rpm
